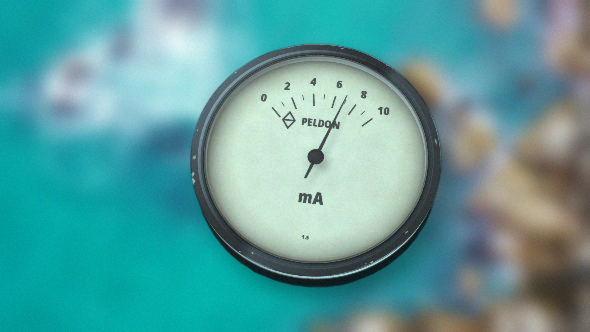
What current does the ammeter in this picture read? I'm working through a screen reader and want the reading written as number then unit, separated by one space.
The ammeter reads 7 mA
